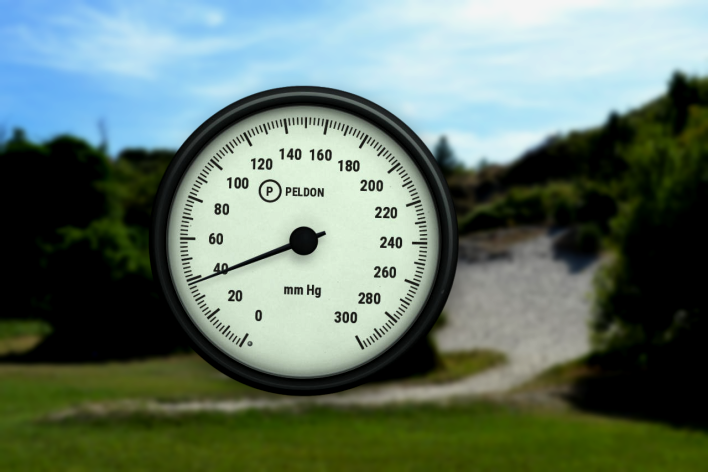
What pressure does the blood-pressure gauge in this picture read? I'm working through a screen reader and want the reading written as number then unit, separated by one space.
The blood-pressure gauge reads 38 mmHg
